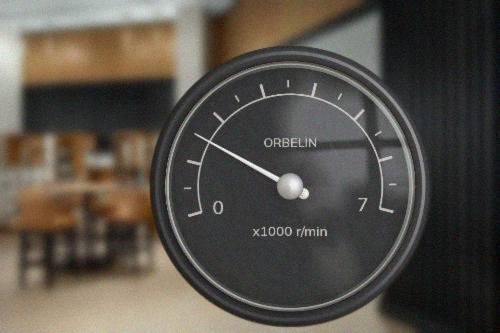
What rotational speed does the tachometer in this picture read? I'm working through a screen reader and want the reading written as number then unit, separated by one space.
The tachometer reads 1500 rpm
